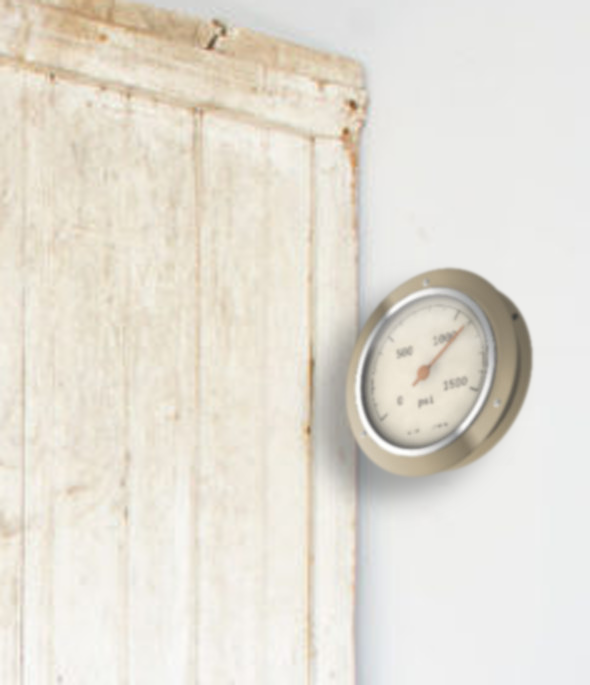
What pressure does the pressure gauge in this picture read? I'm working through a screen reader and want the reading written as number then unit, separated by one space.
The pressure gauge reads 1100 psi
